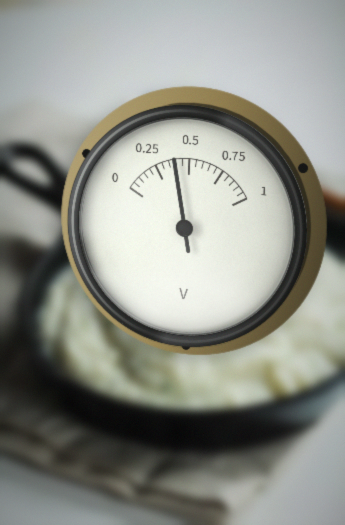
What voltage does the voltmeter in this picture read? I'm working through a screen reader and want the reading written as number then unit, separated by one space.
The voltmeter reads 0.4 V
